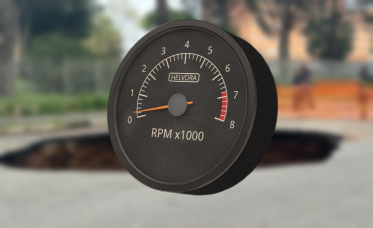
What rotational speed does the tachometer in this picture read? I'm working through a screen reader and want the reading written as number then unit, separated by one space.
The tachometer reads 200 rpm
